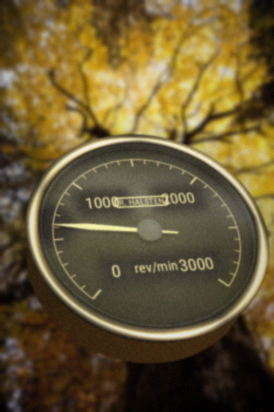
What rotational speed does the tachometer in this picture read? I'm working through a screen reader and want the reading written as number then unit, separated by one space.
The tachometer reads 600 rpm
